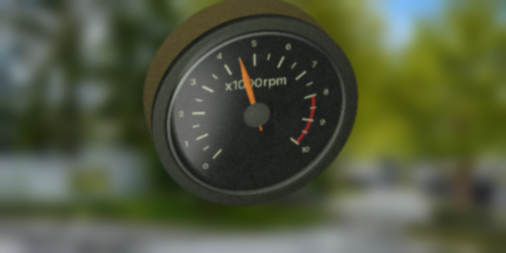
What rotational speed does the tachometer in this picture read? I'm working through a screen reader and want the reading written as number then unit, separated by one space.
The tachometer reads 4500 rpm
